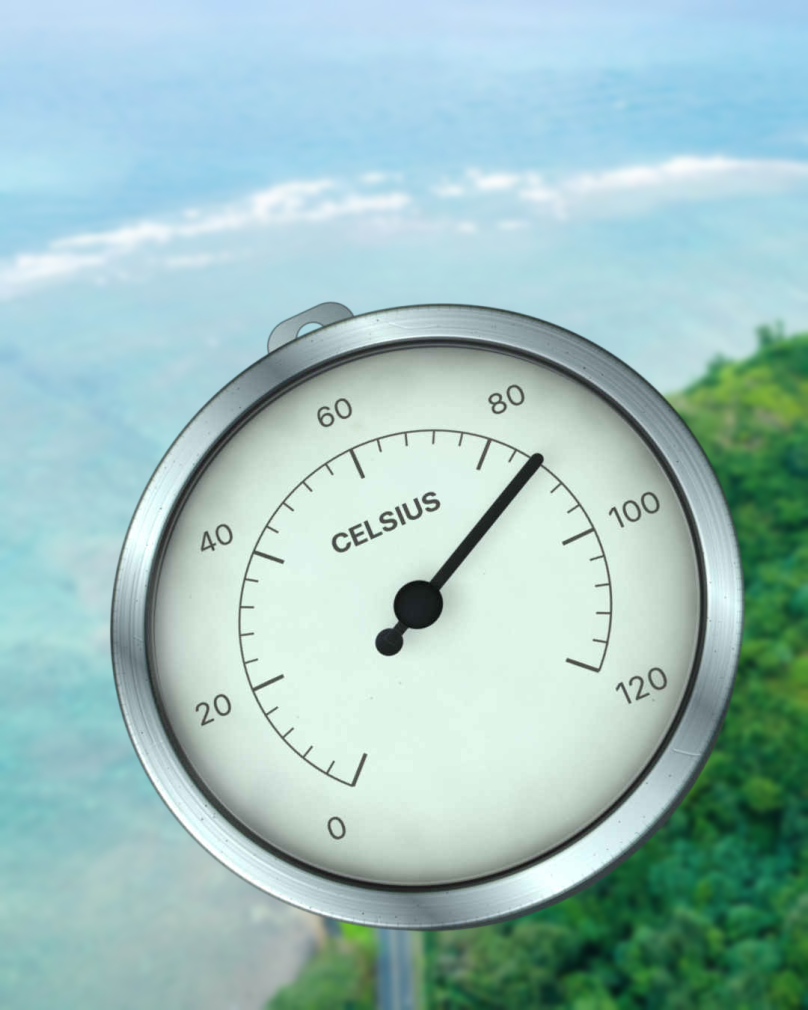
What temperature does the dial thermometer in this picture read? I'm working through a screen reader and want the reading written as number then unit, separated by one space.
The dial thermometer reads 88 °C
